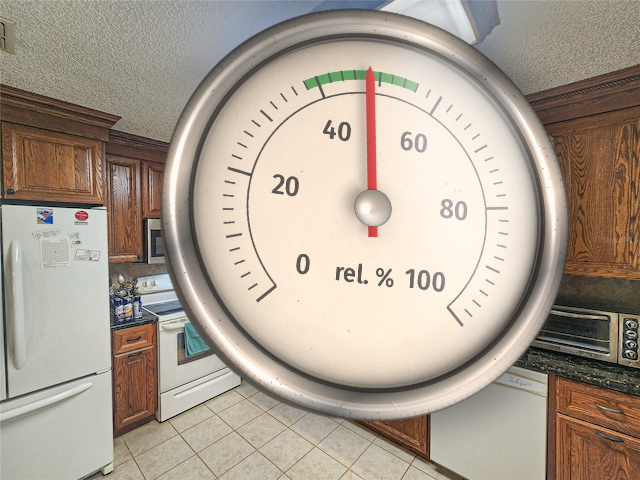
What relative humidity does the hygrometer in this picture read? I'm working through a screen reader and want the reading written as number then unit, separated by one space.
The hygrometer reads 48 %
